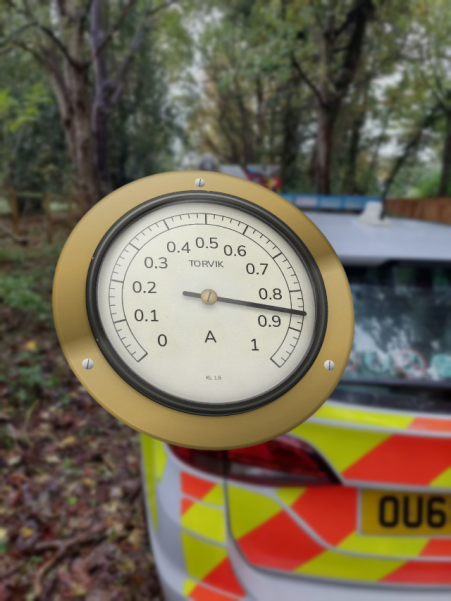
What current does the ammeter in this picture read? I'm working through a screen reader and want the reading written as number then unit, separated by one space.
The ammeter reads 0.86 A
